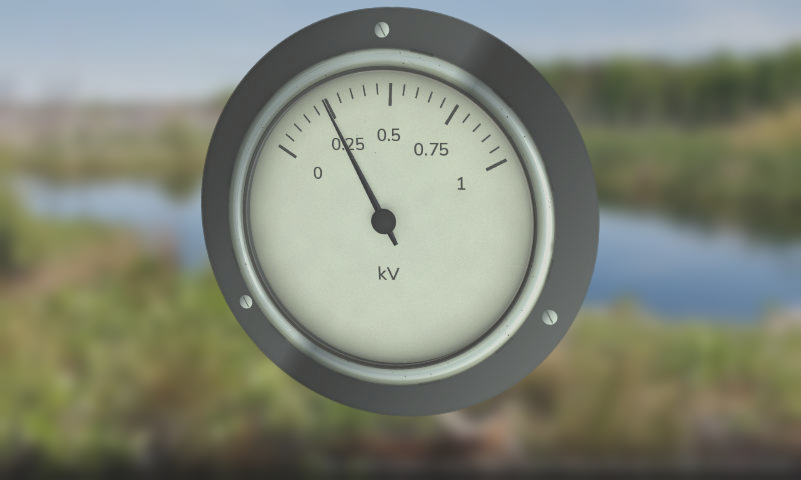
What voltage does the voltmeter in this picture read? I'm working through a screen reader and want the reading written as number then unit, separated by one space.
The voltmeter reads 0.25 kV
